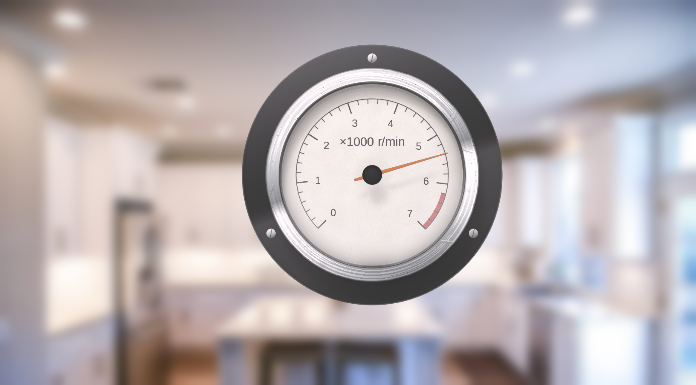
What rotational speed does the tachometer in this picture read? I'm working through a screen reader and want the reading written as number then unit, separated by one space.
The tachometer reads 5400 rpm
